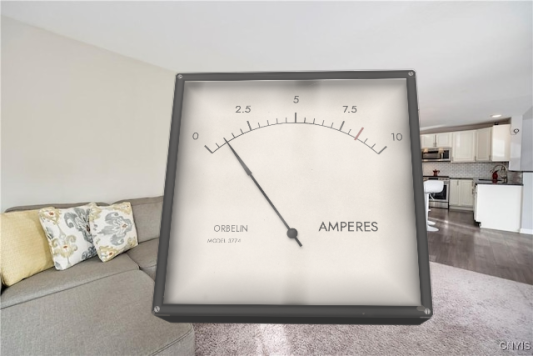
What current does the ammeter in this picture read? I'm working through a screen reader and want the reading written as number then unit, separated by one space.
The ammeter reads 1 A
